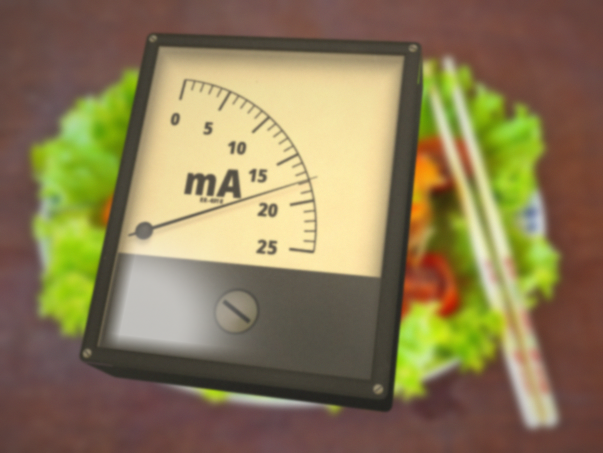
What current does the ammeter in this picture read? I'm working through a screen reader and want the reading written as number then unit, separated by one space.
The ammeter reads 18 mA
